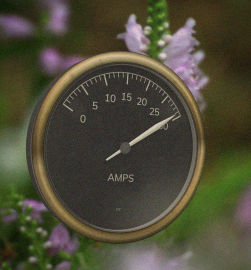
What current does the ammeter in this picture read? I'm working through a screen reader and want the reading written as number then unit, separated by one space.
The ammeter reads 29 A
